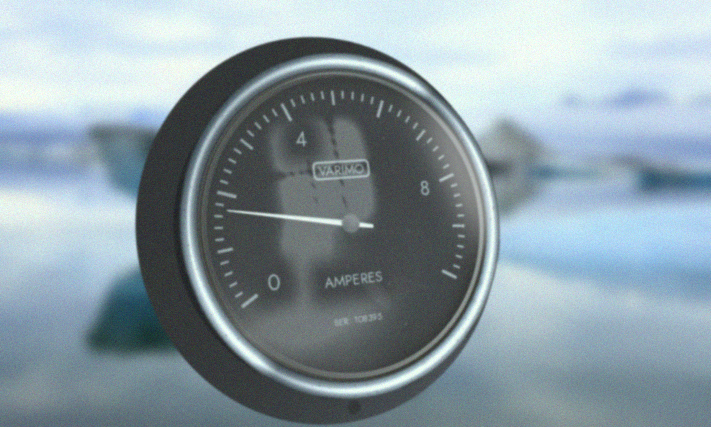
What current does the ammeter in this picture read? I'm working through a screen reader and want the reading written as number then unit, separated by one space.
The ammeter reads 1.7 A
